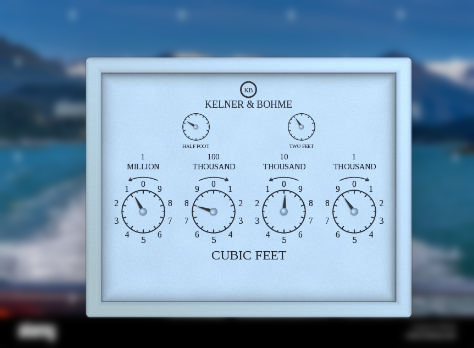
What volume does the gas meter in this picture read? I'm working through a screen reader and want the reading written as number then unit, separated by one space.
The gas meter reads 79900 ft³
